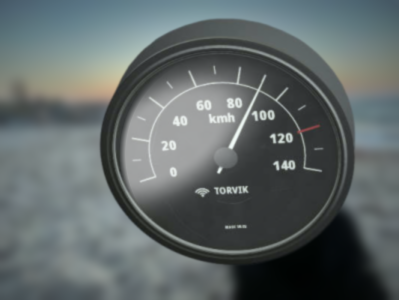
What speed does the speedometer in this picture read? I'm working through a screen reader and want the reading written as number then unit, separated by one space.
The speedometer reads 90 km/h
